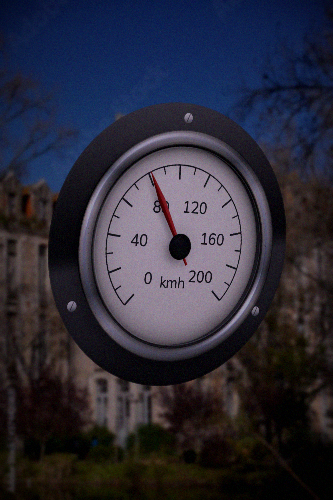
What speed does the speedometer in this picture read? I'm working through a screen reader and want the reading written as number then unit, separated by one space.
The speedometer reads 80 km/h
